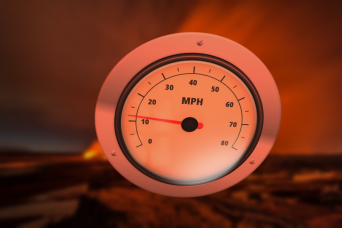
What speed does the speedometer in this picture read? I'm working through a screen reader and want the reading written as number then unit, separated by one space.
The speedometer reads 12.5 mph
